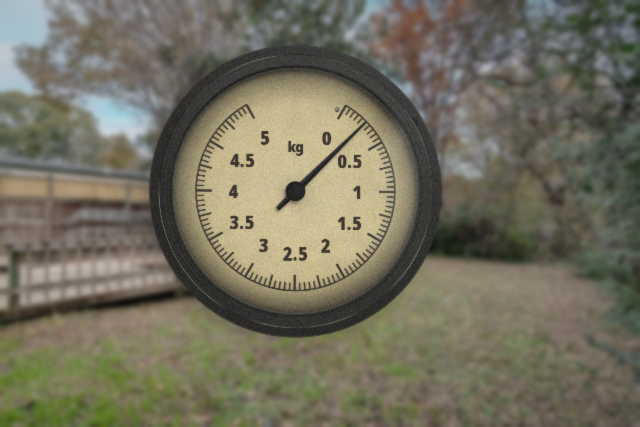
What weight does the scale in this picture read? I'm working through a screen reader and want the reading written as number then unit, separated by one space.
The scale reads 0.25 kg
